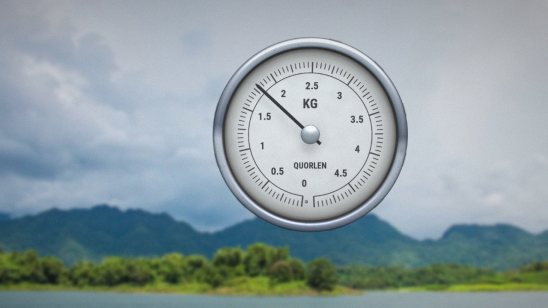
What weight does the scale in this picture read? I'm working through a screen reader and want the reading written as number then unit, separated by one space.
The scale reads 1.8 kg
